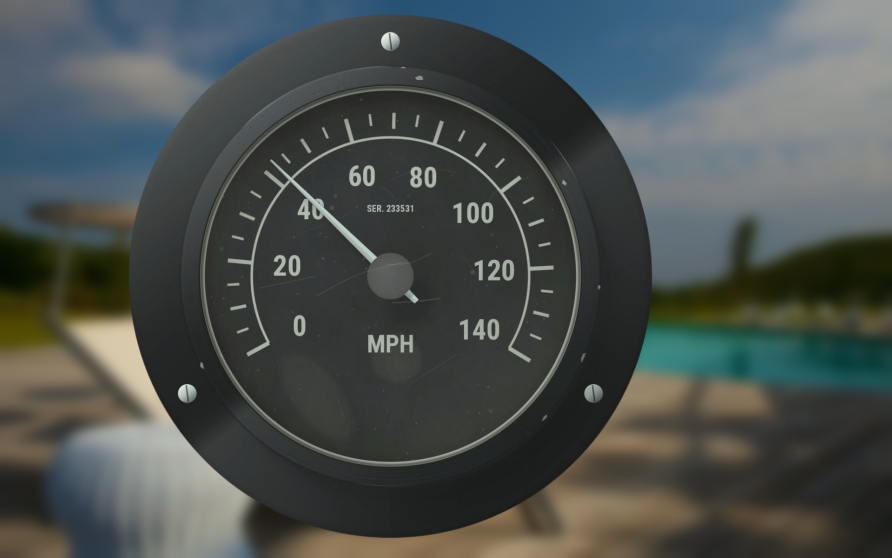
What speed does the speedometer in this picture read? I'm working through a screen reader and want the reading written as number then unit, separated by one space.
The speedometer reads 42.5 mph
